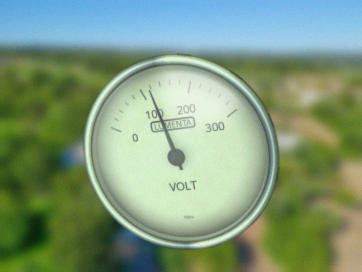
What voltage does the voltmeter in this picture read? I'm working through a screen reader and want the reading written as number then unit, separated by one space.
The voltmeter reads 120 V
